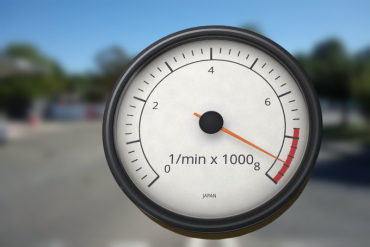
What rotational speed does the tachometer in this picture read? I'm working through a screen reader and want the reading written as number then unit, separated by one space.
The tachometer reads 7600 rpm
